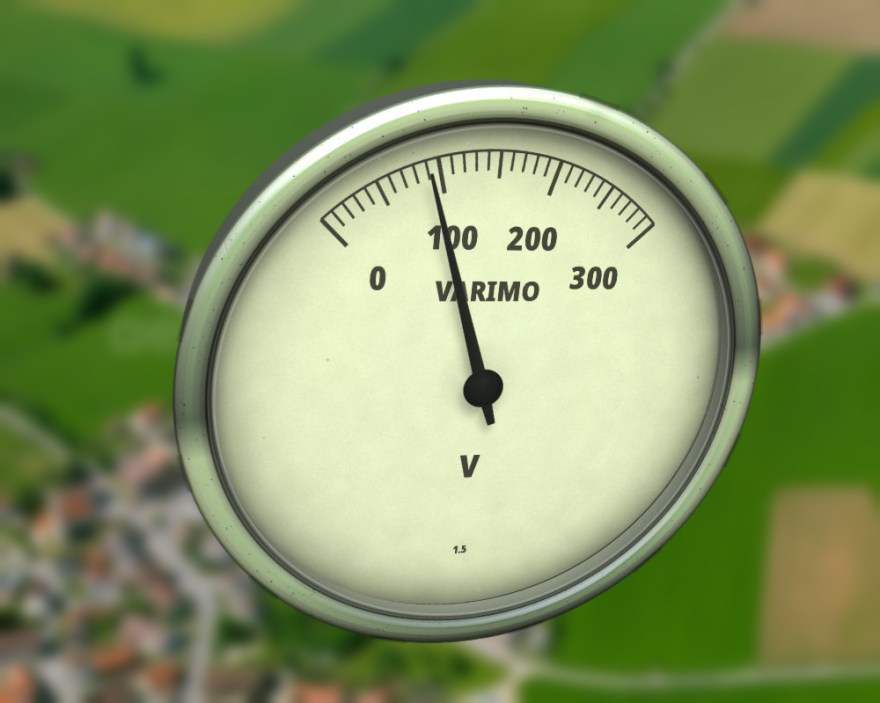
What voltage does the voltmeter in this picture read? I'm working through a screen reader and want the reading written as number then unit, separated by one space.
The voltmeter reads 90 V
